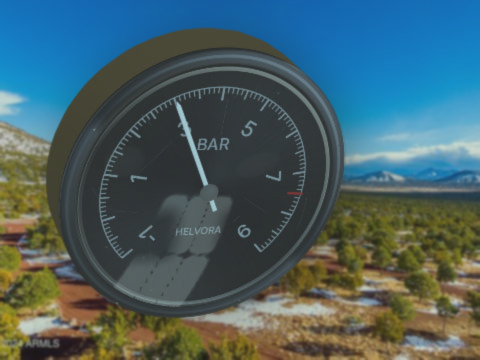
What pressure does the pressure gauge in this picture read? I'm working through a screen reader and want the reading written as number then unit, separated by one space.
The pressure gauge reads 3 bar
